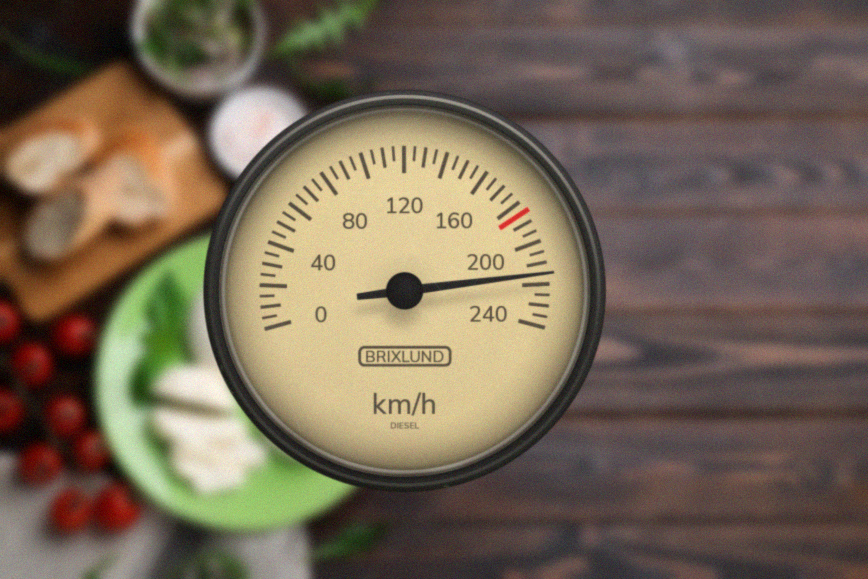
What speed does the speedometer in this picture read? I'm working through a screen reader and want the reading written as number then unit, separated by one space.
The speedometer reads 215 km/h
